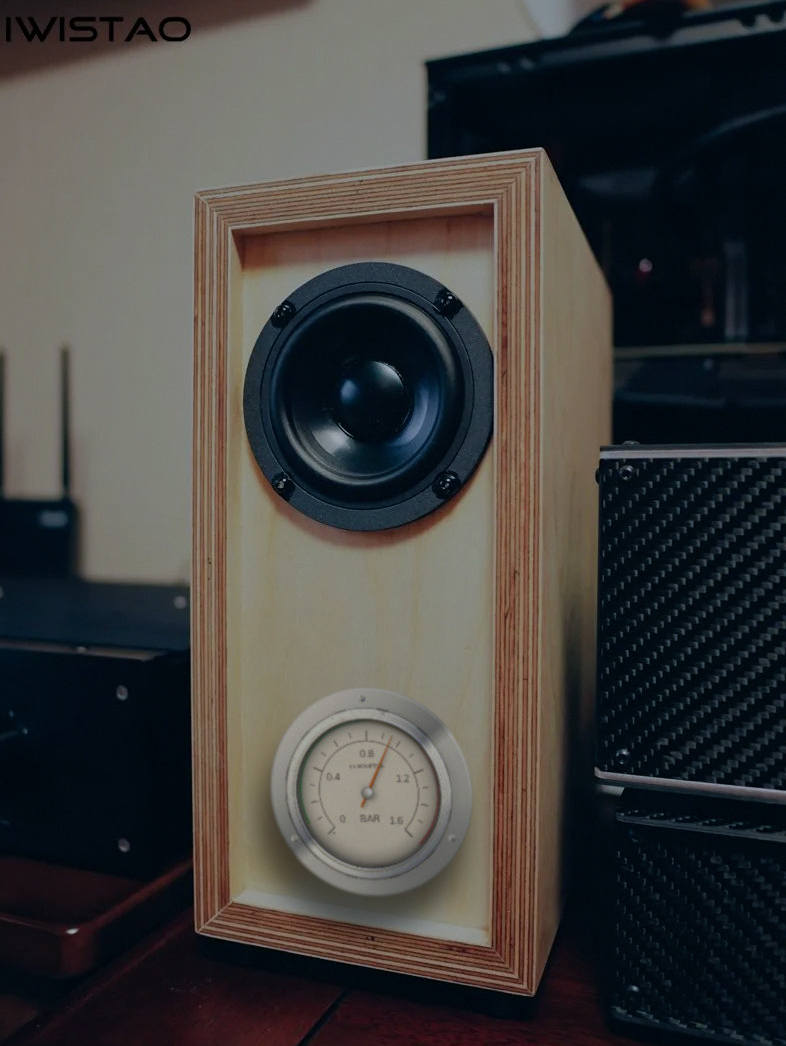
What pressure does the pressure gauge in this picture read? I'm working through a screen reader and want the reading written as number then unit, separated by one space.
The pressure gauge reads 0.95 bar
